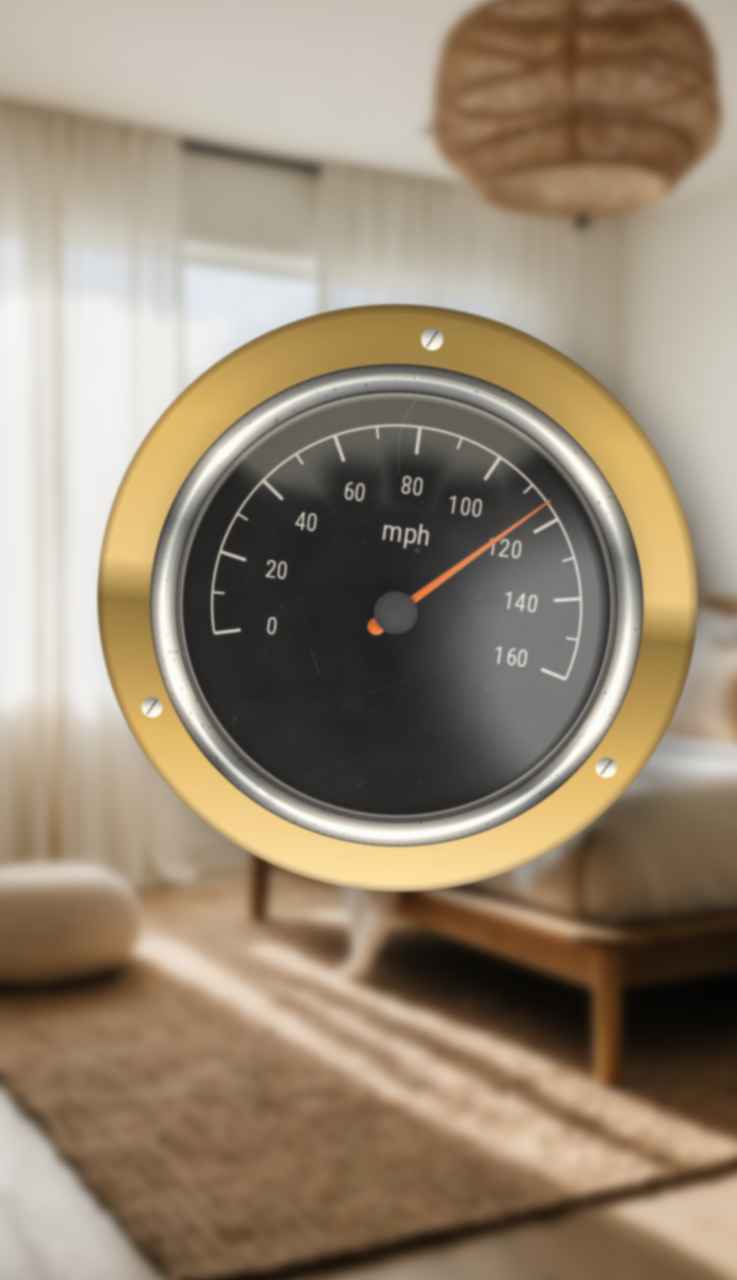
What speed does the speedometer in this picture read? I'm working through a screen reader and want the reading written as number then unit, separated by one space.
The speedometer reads 115 mph
